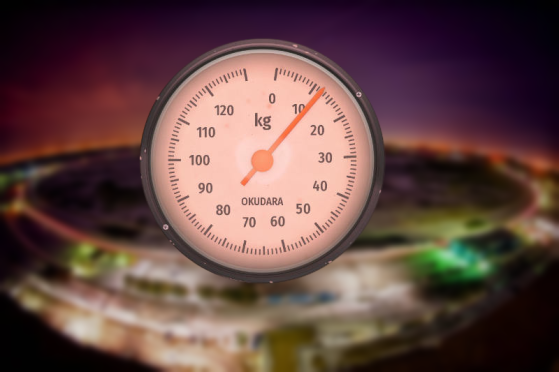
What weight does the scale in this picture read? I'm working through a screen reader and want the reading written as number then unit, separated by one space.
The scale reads 12 kg
